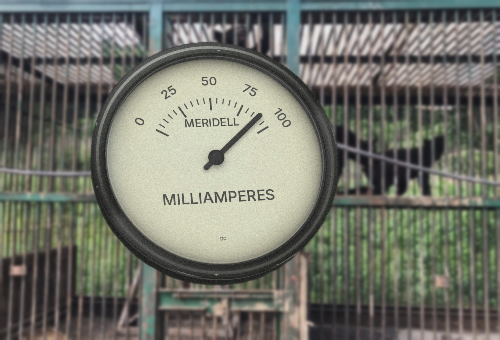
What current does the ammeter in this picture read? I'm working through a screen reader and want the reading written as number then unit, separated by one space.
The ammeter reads 90 mA
